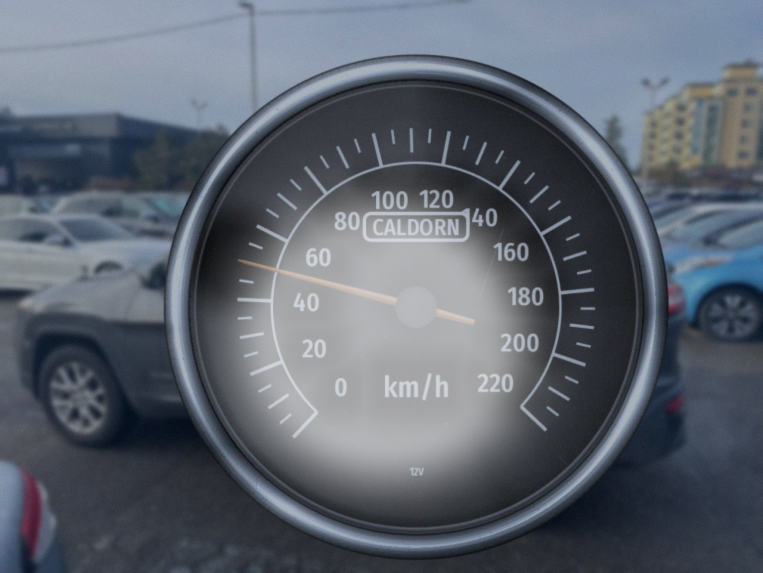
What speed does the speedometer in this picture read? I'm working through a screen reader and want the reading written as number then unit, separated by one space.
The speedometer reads 50 km/h
